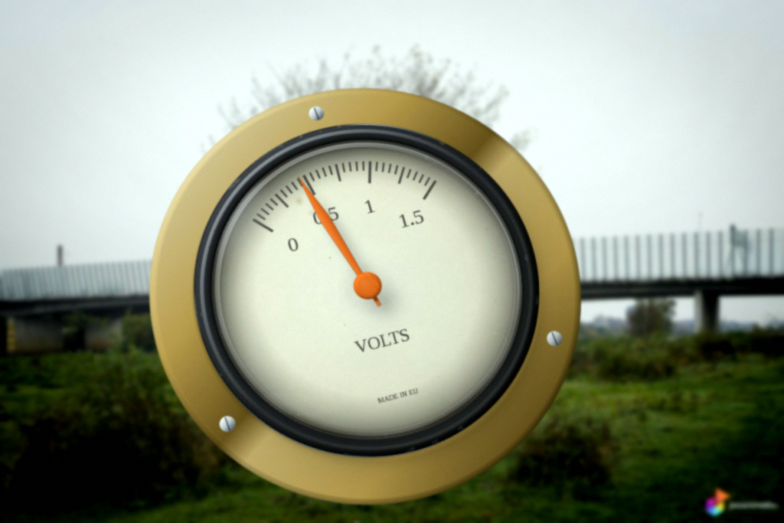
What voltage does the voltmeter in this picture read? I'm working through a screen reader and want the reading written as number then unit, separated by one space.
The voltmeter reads 0.45 V
